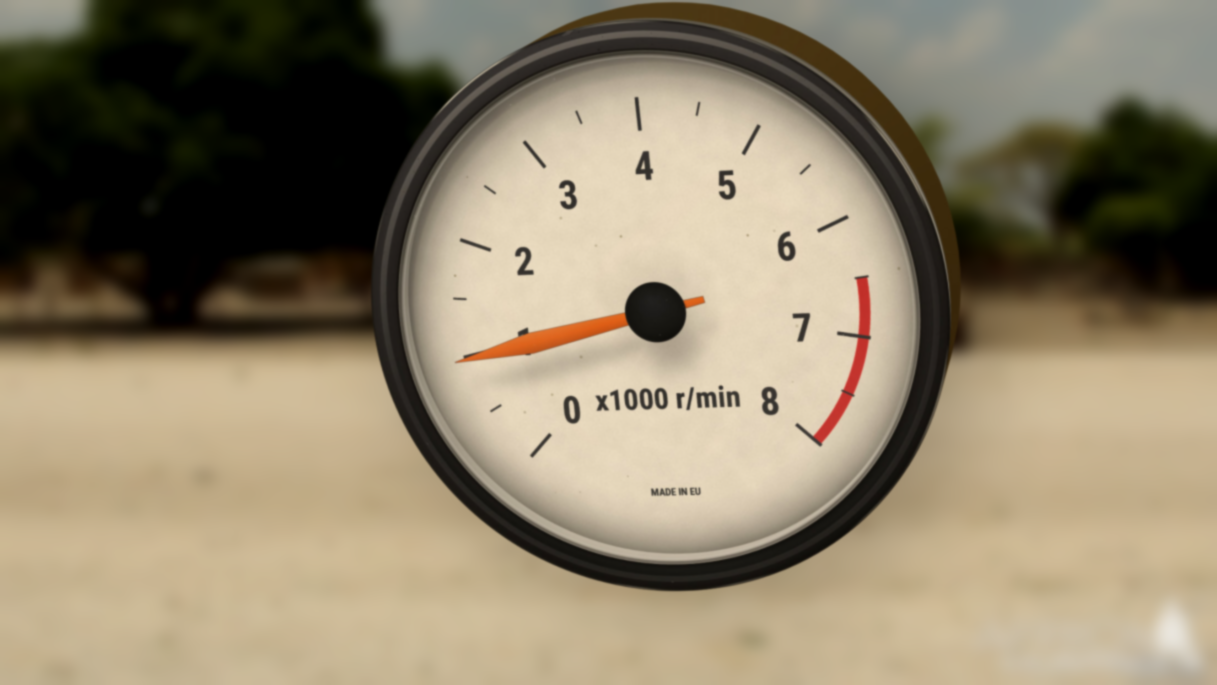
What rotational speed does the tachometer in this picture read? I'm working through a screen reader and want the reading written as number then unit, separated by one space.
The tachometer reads 1000 rpm
